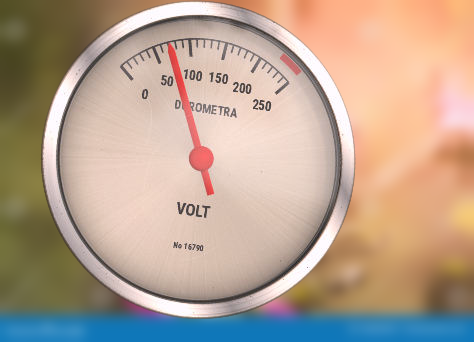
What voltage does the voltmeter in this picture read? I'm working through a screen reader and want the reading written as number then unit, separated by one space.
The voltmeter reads 70 V
